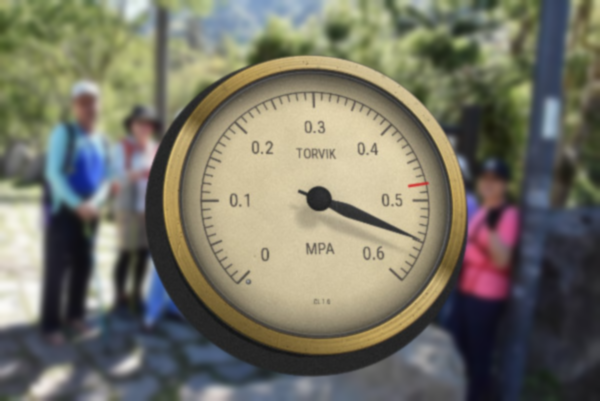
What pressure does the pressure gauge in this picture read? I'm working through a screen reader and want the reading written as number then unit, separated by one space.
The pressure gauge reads 0.55 MPa
